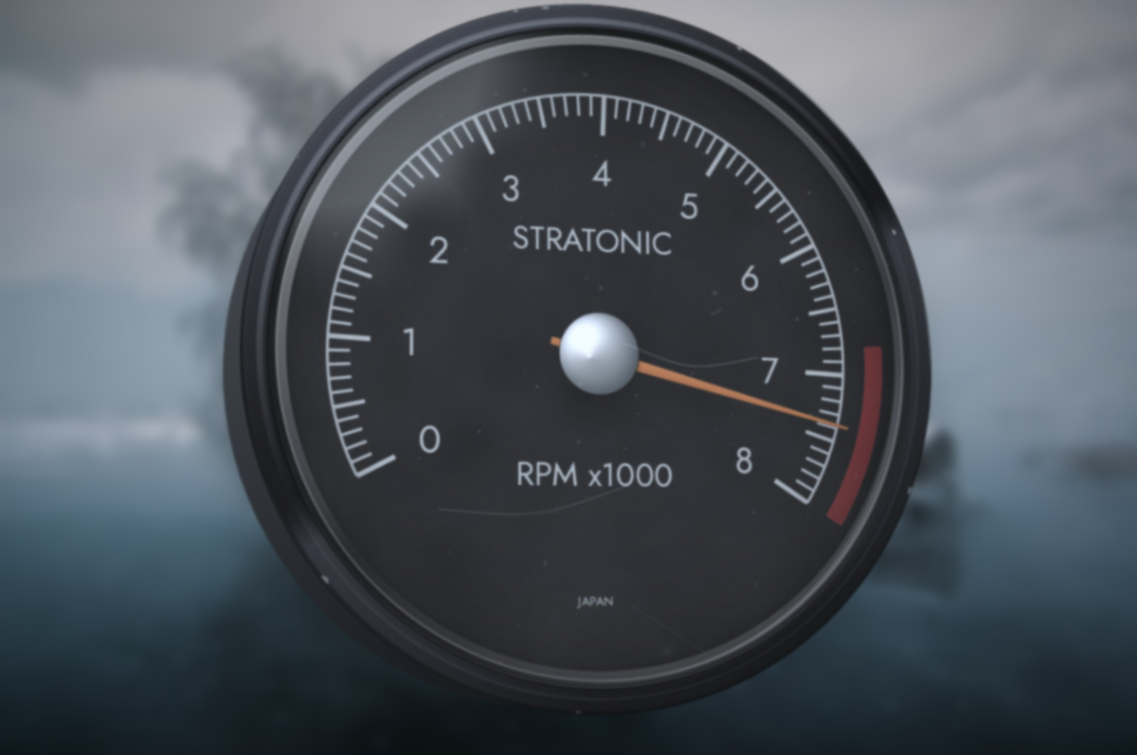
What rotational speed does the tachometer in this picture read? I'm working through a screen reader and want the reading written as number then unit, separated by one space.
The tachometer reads 7400 rpm
